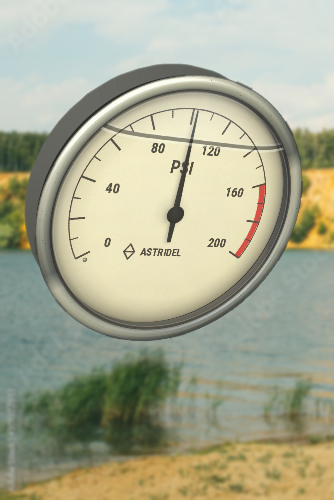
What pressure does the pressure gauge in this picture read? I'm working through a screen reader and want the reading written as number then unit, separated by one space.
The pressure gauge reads 100 psi
